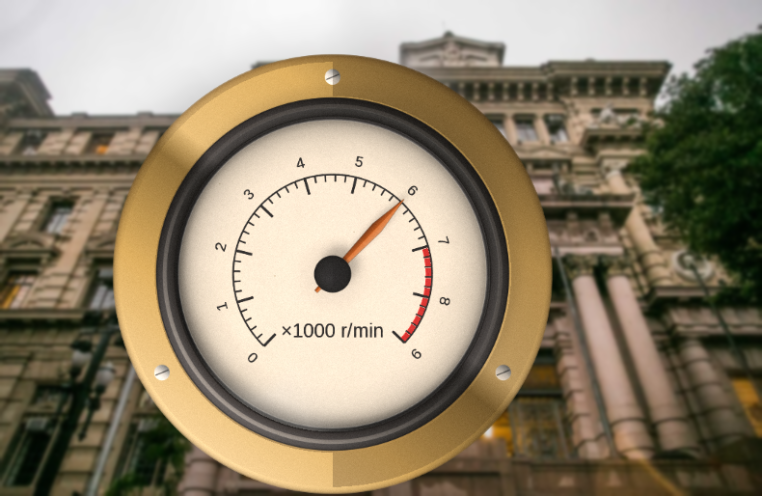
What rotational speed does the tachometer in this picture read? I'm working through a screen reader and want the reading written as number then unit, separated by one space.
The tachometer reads 6000 rpm
